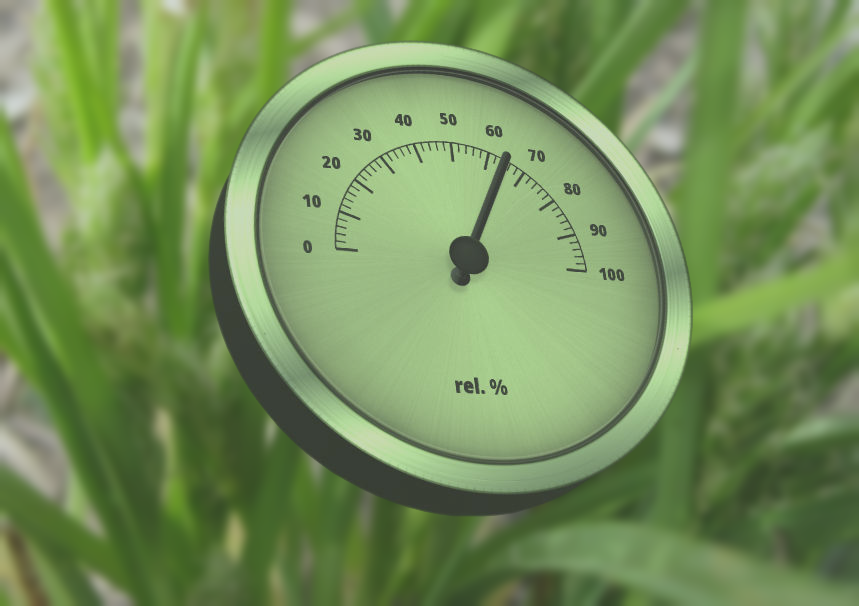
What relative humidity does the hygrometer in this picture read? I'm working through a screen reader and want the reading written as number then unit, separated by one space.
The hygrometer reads 64 %
